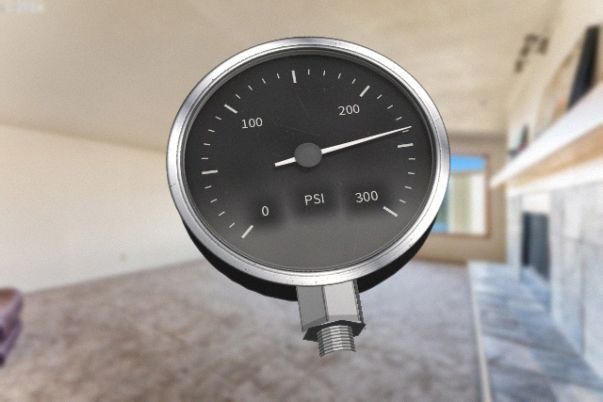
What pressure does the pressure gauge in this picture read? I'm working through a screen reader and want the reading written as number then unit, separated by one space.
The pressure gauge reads 240 psi
